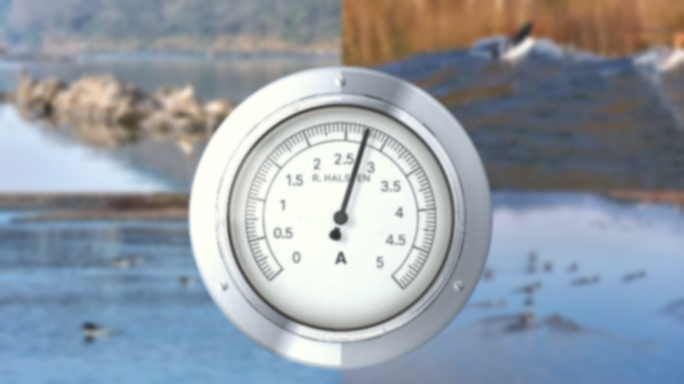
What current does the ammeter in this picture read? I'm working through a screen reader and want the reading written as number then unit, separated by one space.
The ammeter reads 2.75 A
